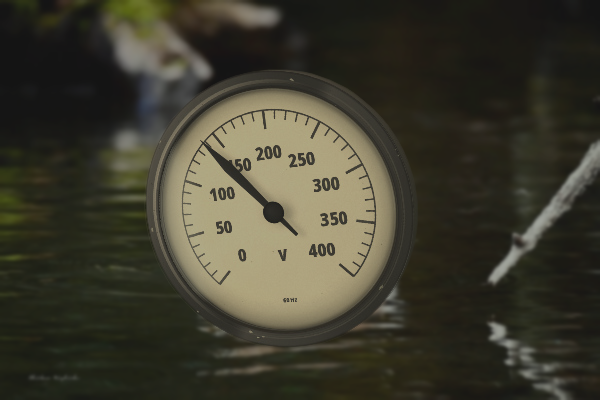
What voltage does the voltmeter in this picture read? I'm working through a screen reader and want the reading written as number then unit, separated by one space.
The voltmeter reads 140 V
